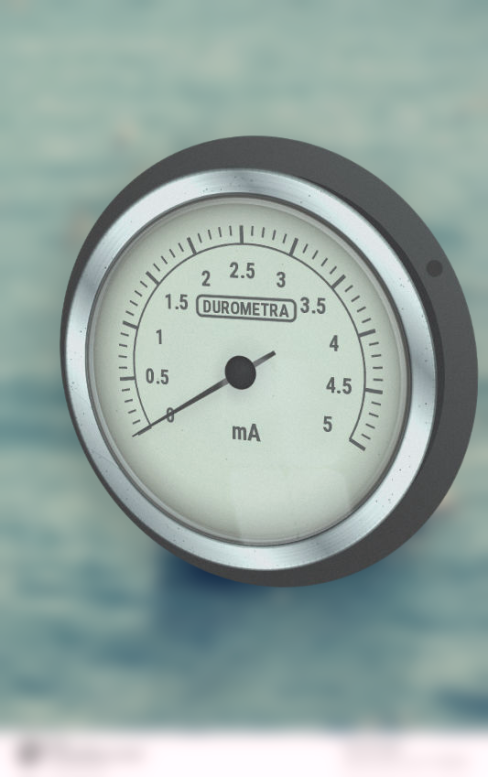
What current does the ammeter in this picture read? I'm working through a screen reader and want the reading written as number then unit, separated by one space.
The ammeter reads 0 mA
